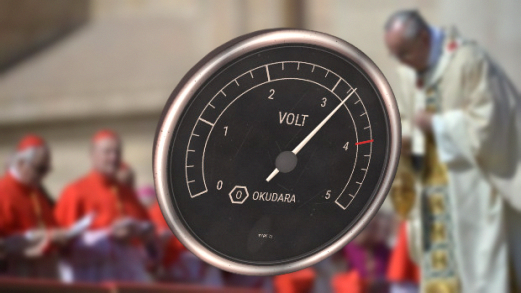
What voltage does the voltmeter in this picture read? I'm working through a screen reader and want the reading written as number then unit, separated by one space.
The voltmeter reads 3.2 V
